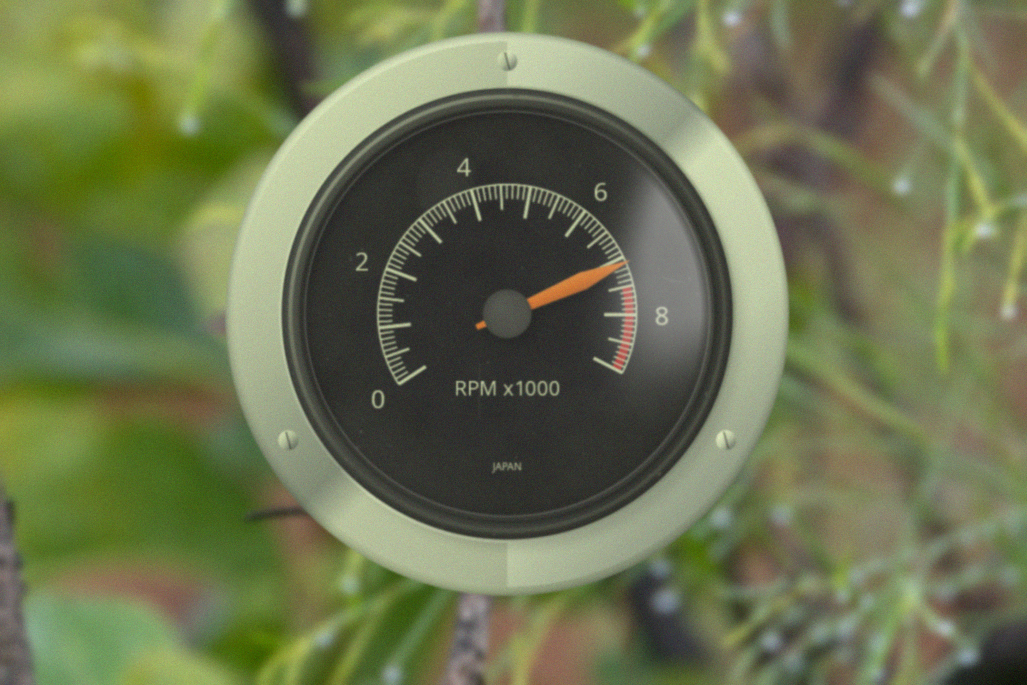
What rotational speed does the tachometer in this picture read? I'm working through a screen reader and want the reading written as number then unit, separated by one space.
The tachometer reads 7100 rpm
